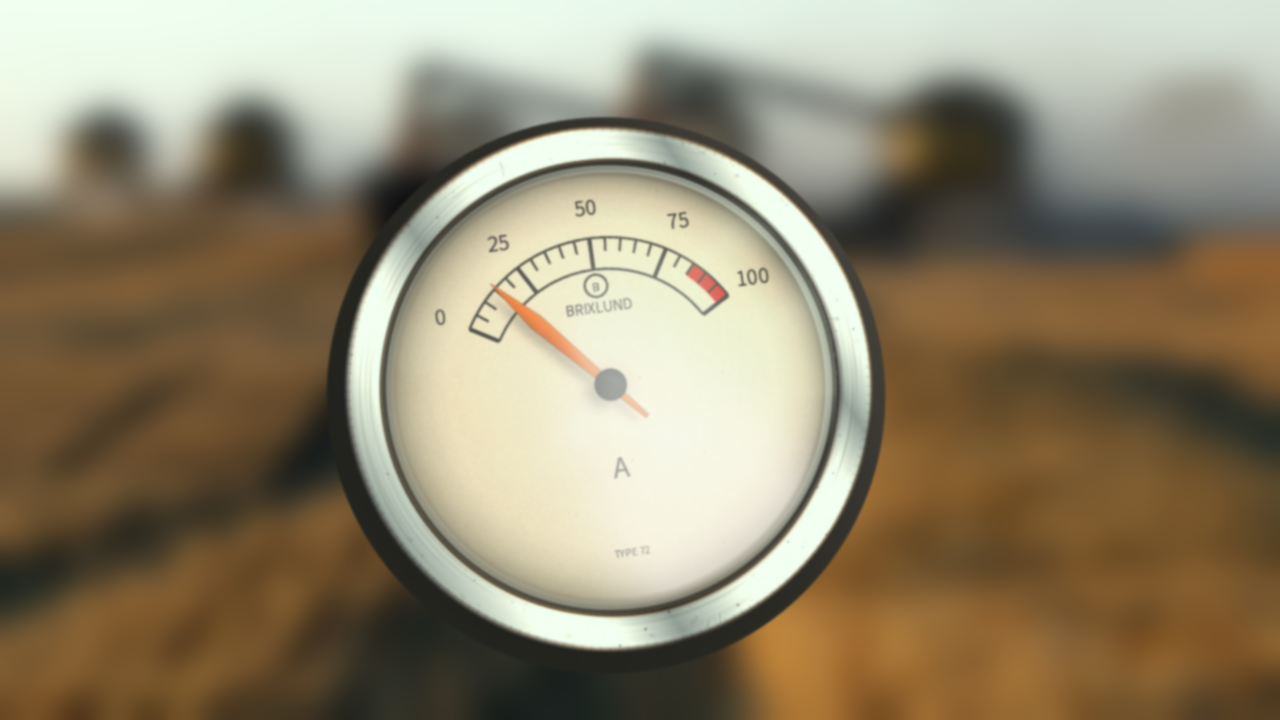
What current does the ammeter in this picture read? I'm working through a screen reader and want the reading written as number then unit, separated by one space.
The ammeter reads 15 A
